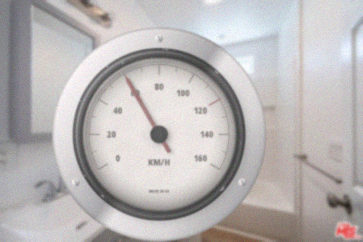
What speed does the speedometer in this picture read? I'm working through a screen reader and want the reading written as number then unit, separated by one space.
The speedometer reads 60 km/h
